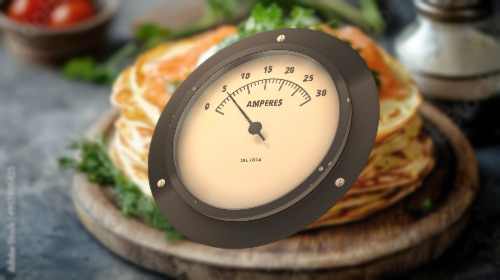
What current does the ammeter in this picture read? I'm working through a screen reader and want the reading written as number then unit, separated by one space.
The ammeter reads 5 A
